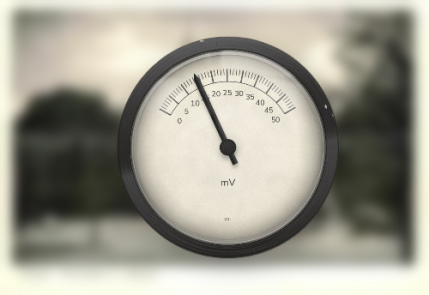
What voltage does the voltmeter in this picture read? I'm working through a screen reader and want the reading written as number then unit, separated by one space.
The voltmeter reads 15 mV
